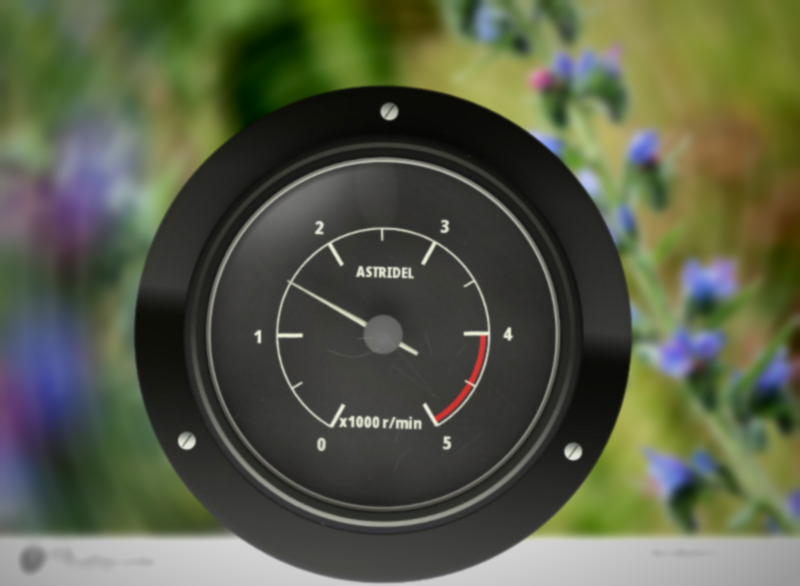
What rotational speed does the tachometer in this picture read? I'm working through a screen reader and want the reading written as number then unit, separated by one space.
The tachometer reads 1500 rpm
